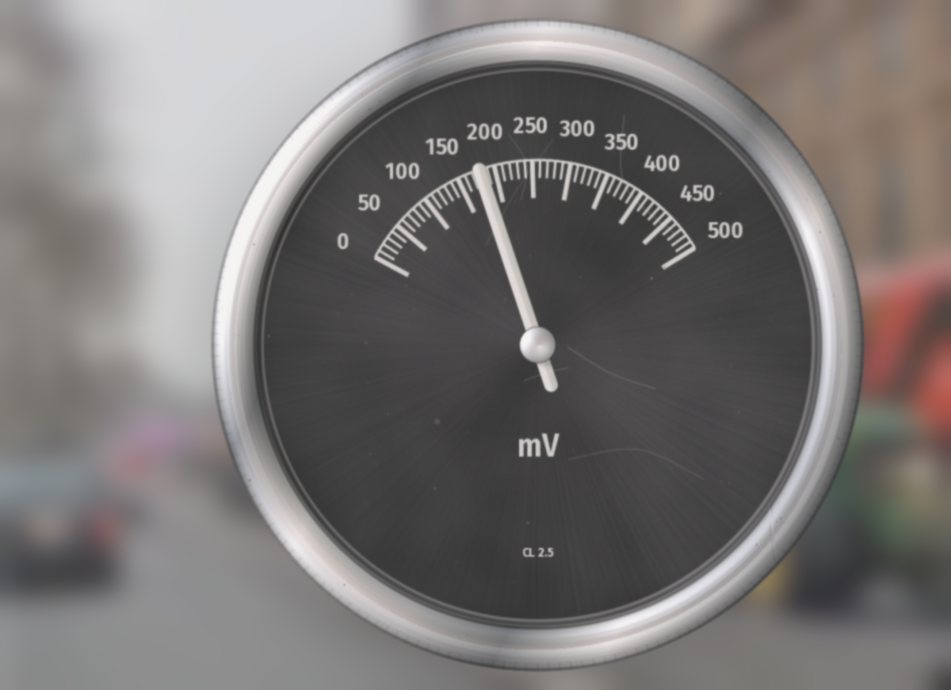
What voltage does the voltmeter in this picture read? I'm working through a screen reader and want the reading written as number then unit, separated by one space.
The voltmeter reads 180 mV
